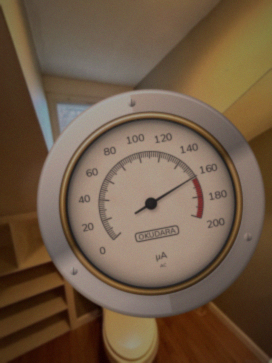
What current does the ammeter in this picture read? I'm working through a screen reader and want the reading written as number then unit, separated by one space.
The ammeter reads 160 µA
